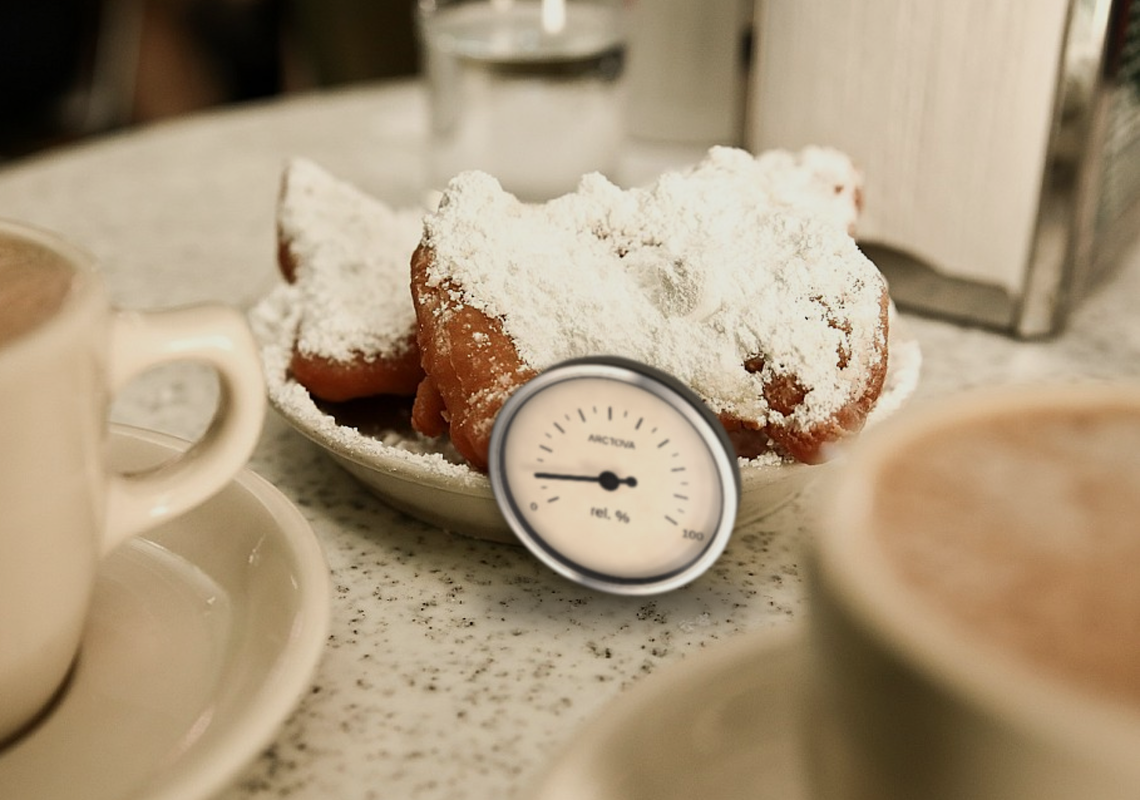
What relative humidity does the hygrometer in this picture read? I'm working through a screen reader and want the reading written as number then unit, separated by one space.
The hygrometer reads 10 %
